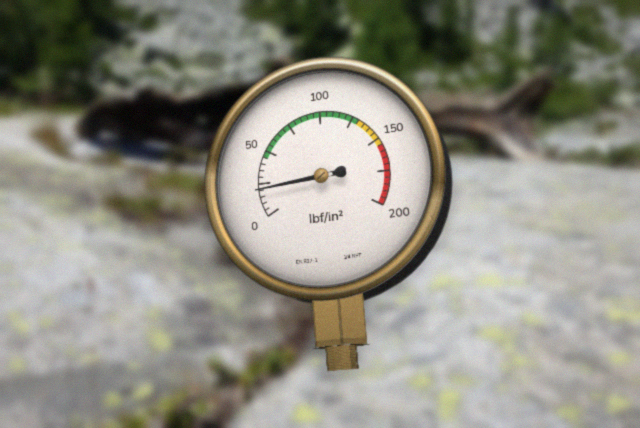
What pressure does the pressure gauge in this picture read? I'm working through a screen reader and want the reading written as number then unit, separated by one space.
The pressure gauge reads 20 psi
